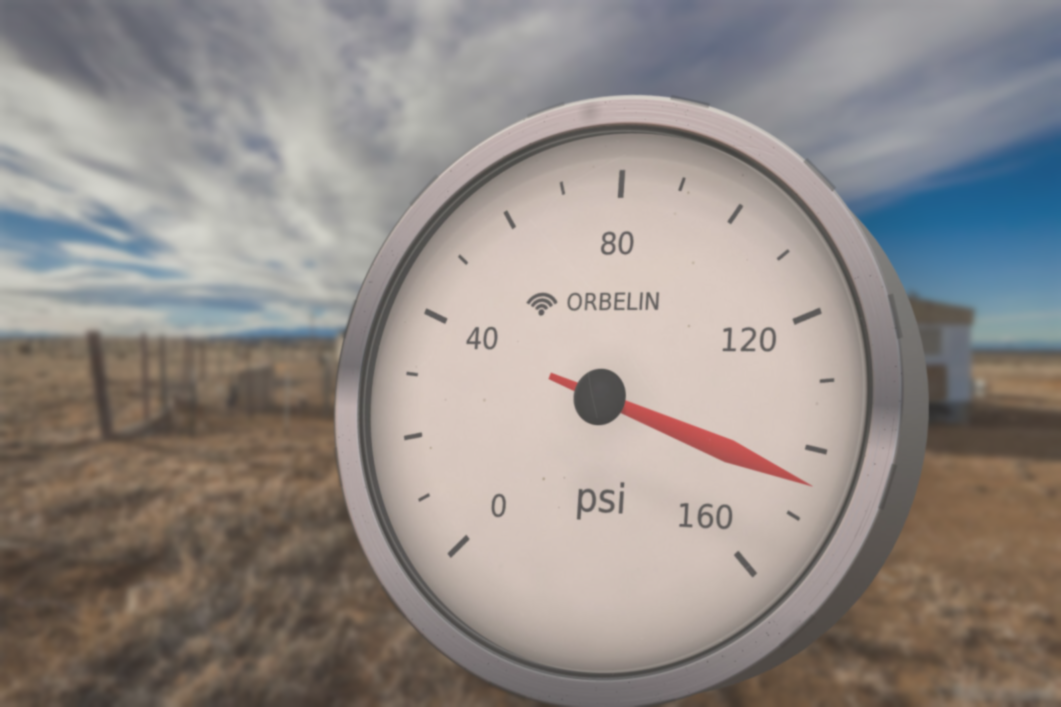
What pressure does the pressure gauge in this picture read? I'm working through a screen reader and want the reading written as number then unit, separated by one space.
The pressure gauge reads 145 psi
